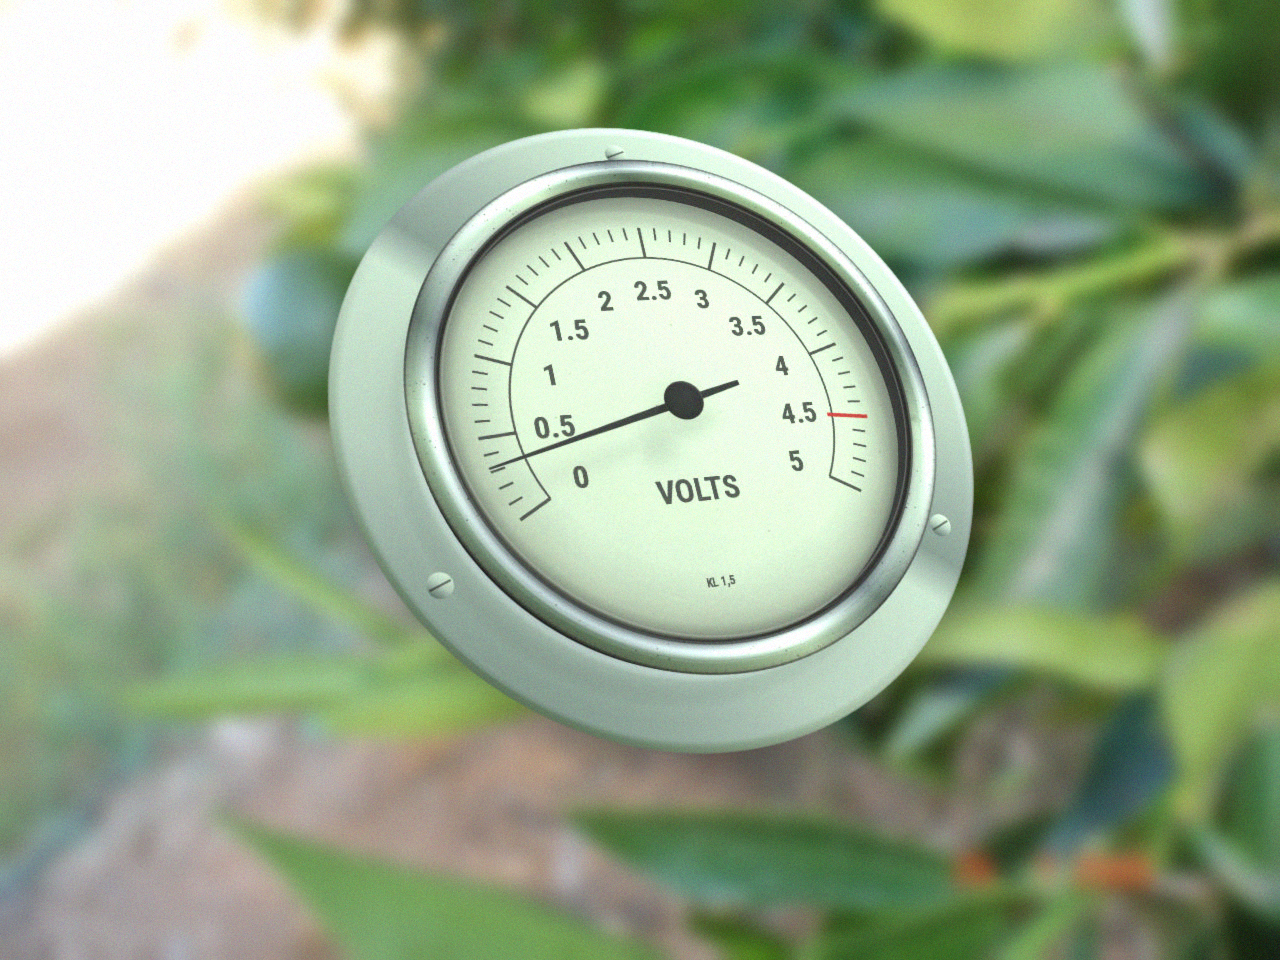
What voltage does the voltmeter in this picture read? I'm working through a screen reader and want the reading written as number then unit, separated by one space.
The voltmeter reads 0.3 V
